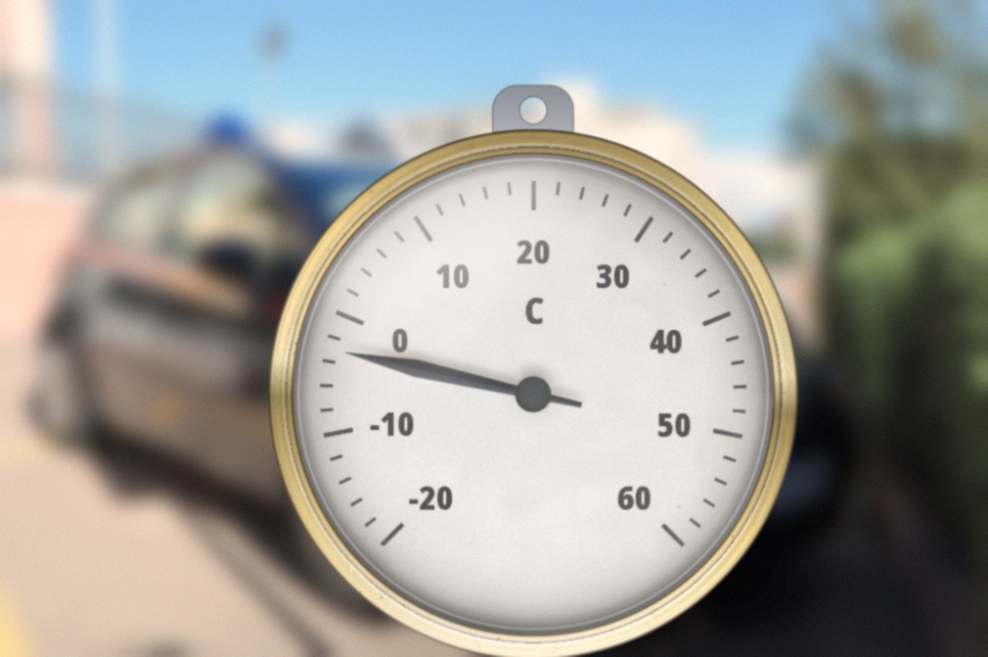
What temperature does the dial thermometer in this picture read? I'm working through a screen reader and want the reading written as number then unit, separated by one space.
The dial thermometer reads -3 °C
